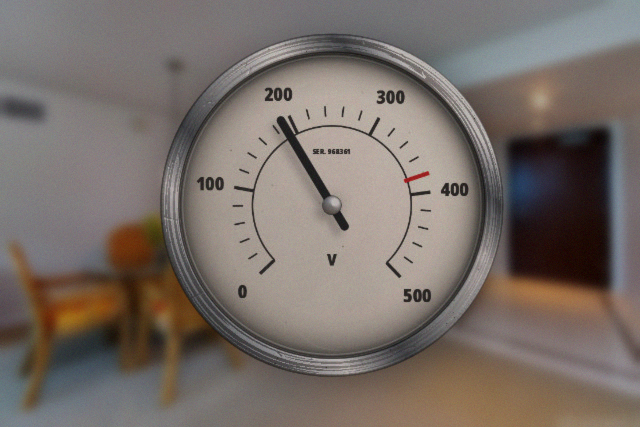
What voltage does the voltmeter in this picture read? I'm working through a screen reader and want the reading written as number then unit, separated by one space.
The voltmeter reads 190 V
